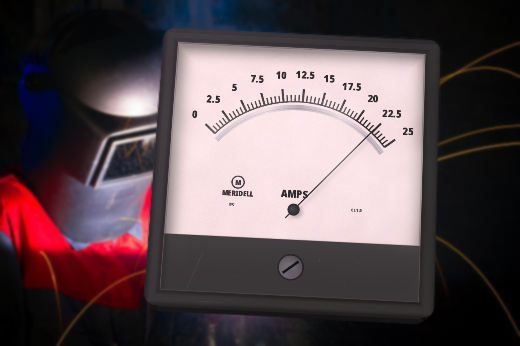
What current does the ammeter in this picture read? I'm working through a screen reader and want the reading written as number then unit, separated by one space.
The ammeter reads 22.5 A
